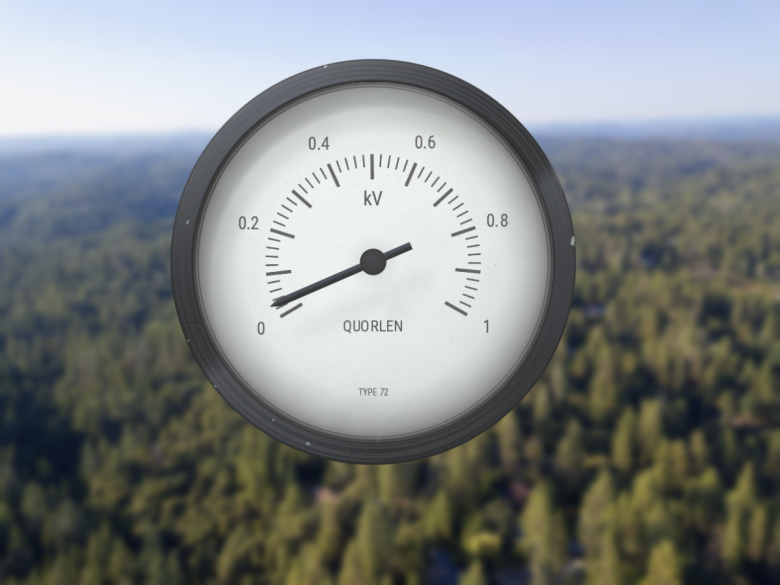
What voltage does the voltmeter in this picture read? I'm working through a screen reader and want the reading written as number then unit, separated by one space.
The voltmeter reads 0.03 kV
